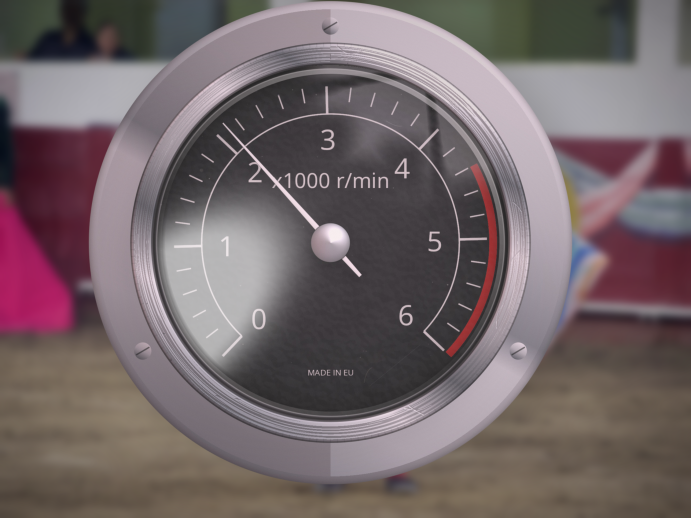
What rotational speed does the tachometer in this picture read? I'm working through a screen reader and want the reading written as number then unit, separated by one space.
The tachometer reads 2100 rpm
